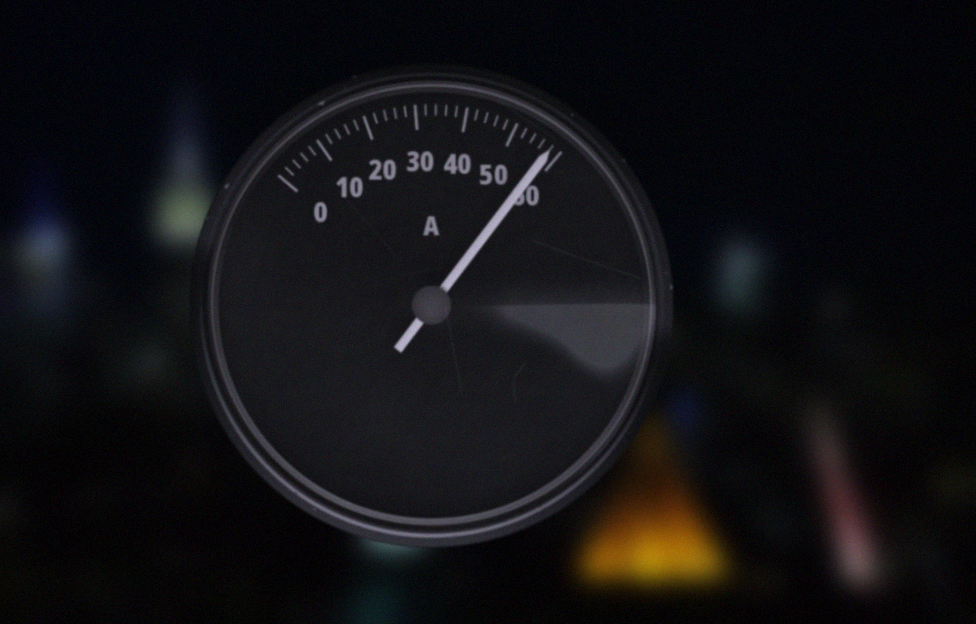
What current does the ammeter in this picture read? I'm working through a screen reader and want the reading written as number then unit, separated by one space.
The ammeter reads 58 A
